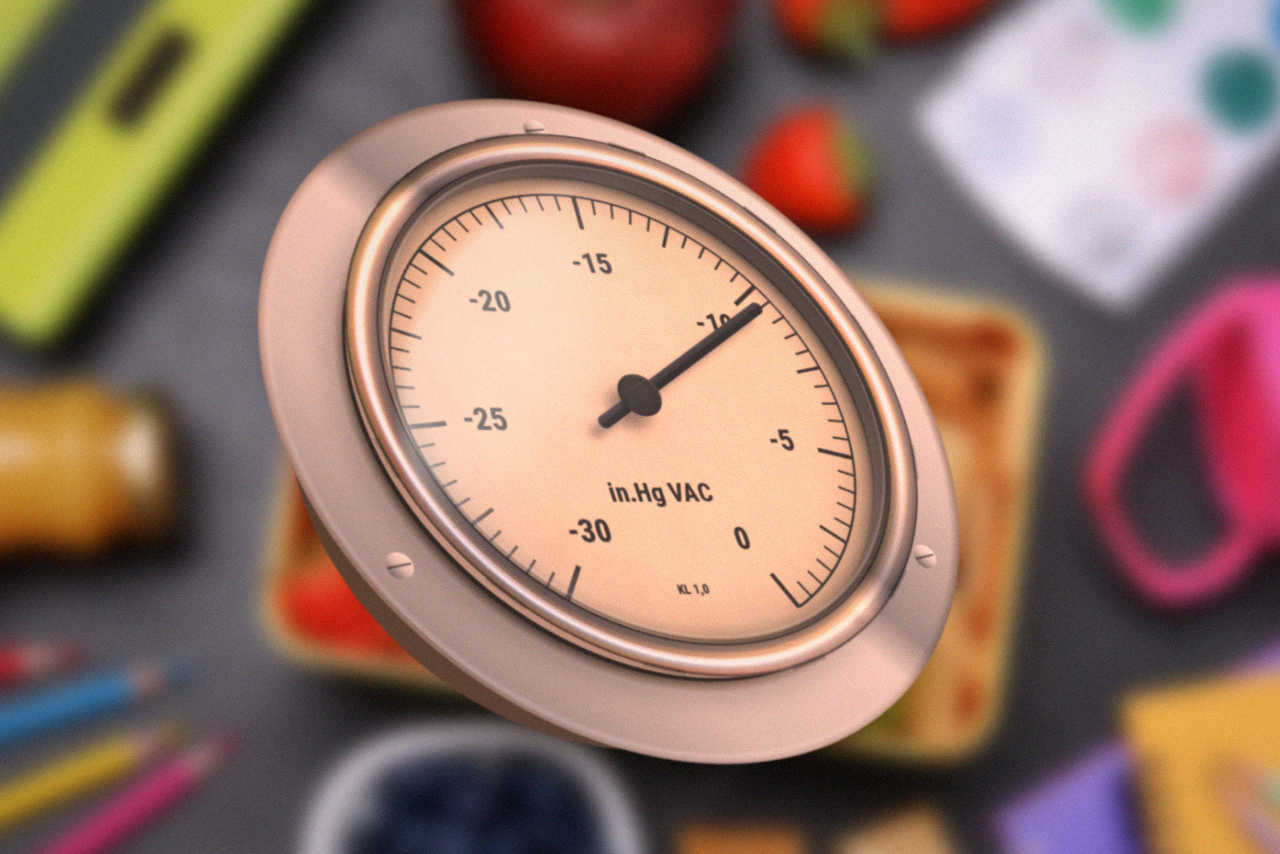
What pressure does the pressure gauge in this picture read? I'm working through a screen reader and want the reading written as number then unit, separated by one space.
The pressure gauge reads -9.5 inHg
